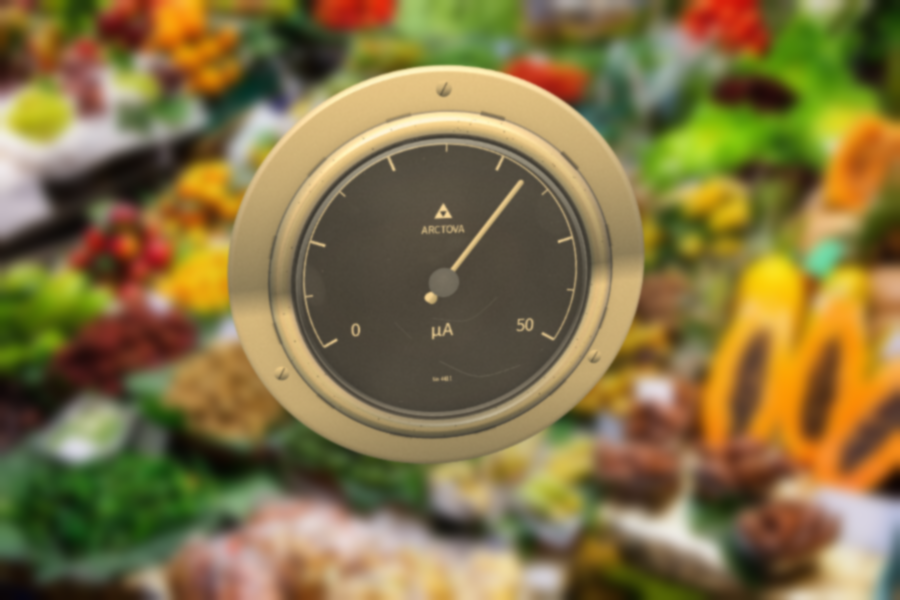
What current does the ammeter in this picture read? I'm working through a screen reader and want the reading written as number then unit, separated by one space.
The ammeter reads 32.5 µA
